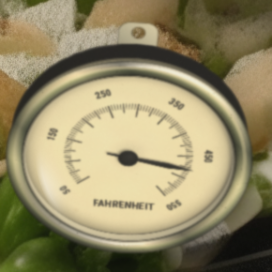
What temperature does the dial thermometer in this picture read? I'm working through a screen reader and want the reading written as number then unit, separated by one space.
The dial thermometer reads 475 °F
